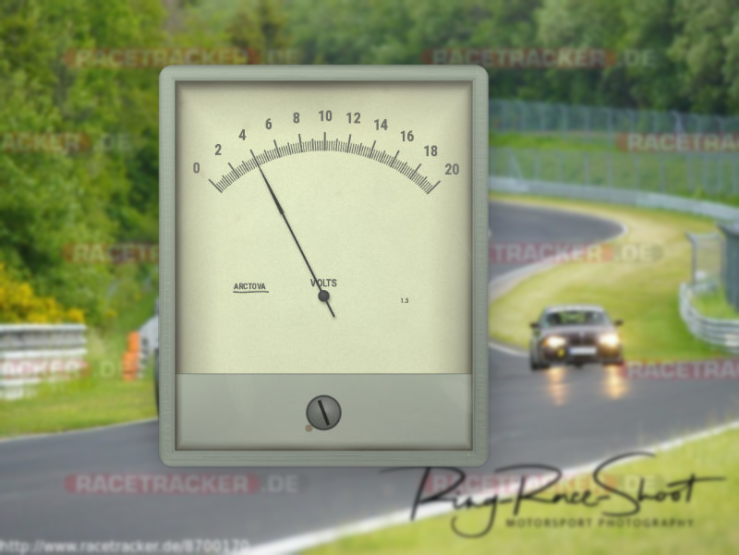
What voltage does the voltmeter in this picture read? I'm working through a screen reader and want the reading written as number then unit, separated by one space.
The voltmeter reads 4 V
